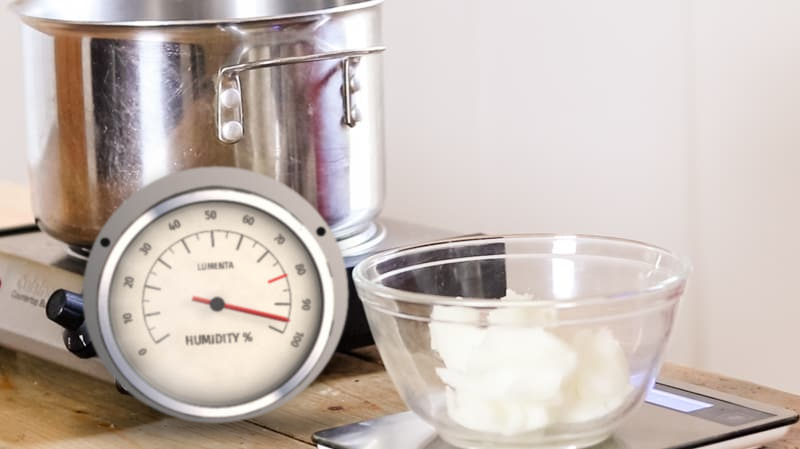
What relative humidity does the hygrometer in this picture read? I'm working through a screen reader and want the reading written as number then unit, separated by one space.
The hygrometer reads 95 %
